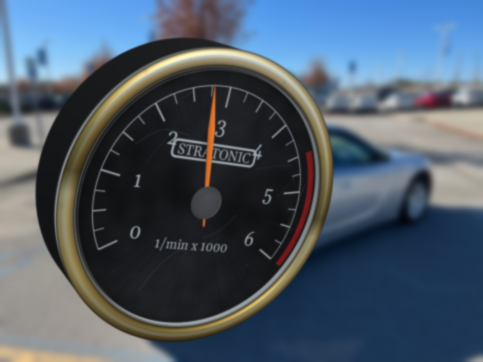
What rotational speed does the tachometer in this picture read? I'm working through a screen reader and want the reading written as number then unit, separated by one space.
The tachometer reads 2750 rpm
